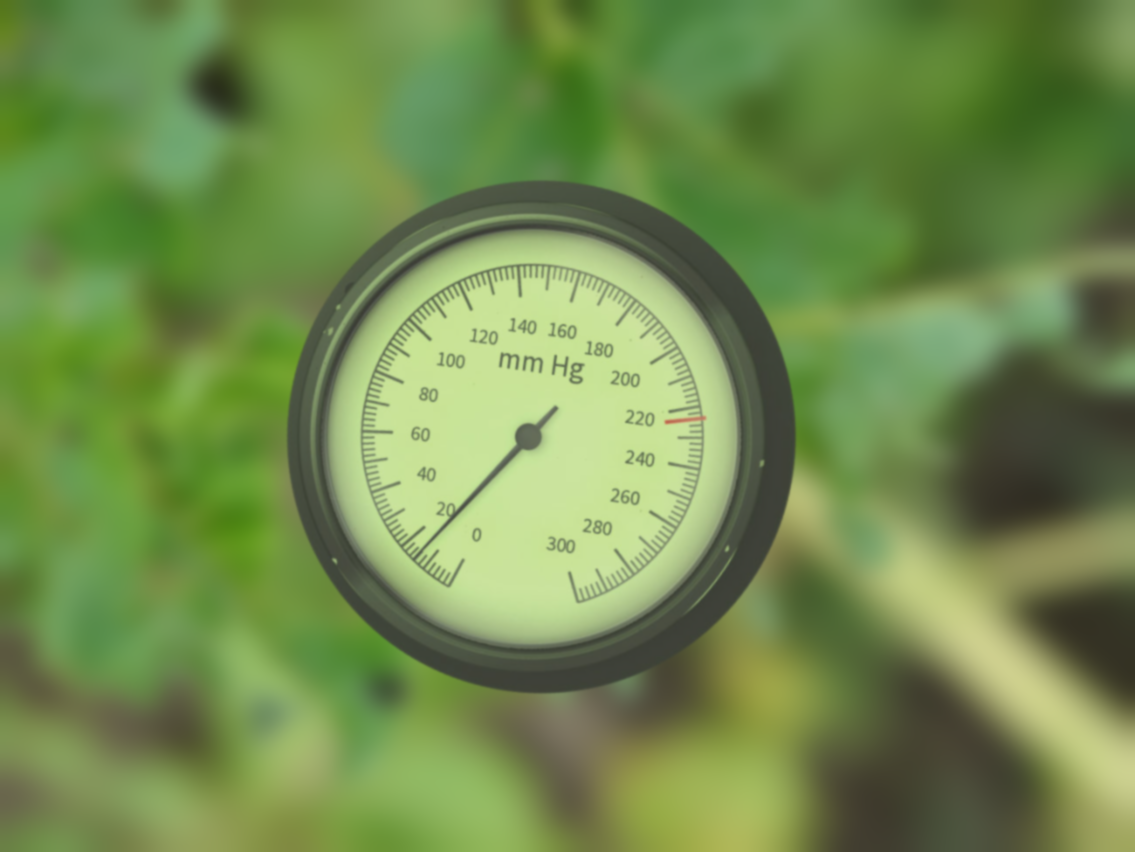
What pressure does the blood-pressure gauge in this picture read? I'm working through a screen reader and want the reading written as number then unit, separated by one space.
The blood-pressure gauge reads 14 mmHg
